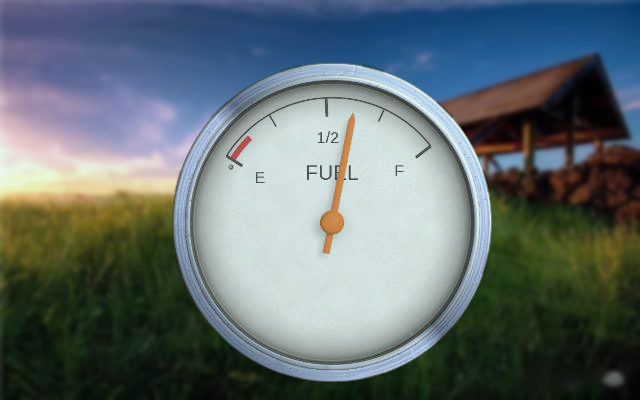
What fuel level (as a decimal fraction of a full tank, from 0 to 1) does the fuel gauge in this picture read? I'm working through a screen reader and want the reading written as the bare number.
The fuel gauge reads 0.625
